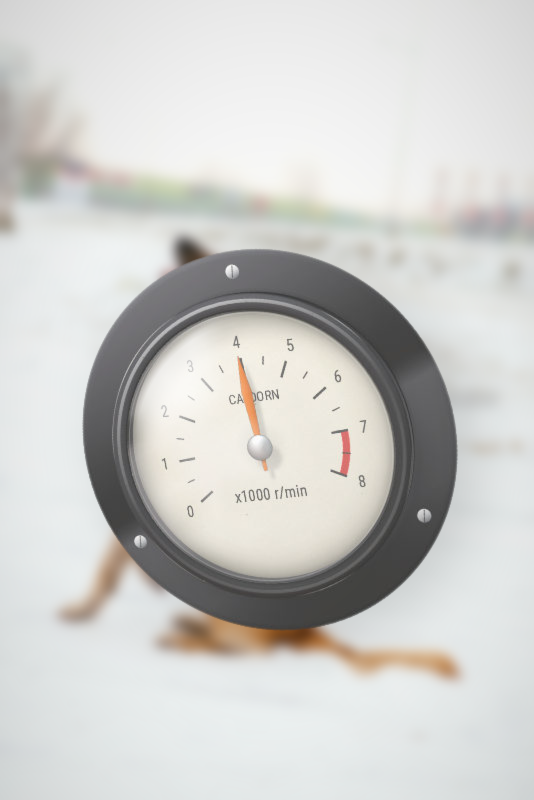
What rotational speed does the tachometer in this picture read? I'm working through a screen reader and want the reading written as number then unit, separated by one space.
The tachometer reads 4000 rpm
